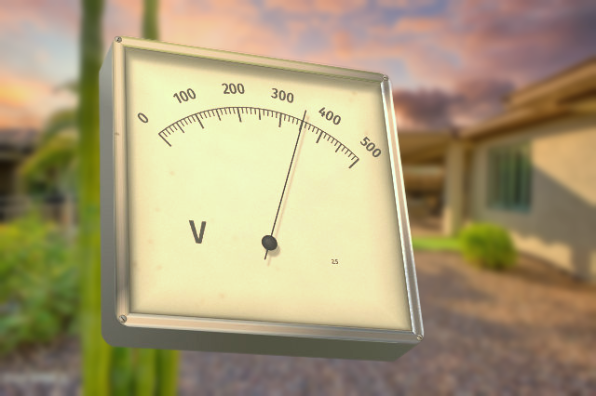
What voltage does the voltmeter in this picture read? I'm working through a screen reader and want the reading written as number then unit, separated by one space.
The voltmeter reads 350 V
